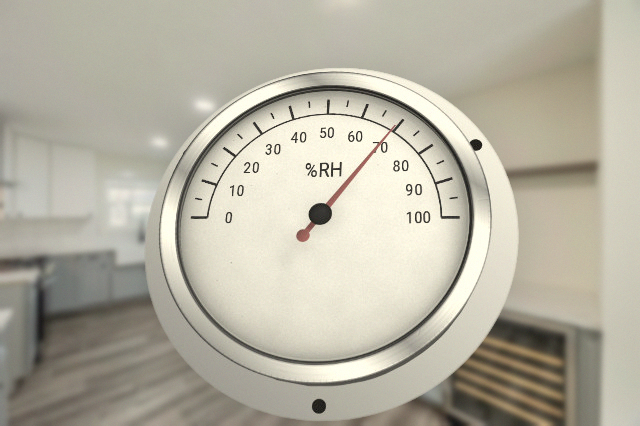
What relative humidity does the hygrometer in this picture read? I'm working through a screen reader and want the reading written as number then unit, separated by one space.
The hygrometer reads 70 %
